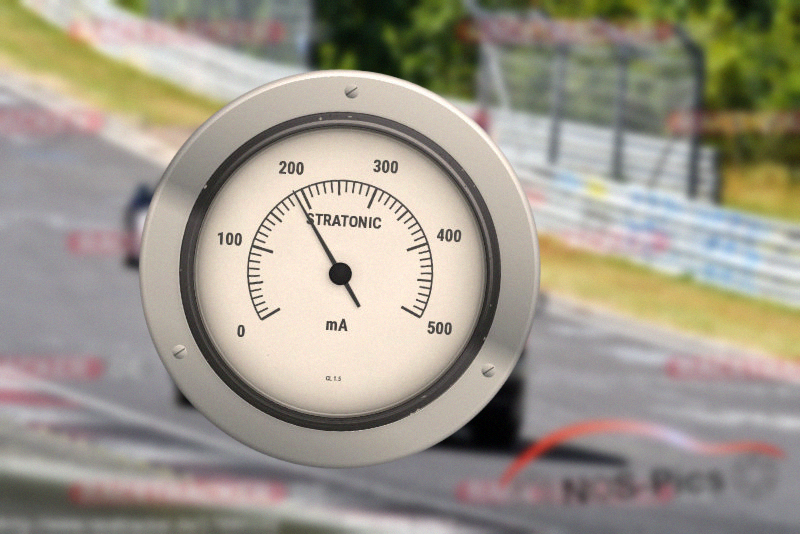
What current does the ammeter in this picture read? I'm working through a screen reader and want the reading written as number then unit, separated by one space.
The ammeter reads 190 mA
